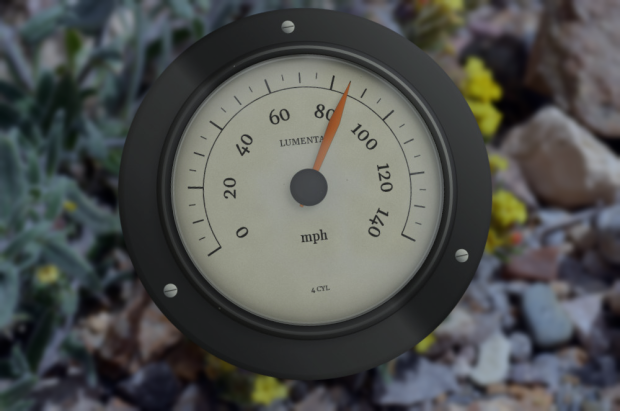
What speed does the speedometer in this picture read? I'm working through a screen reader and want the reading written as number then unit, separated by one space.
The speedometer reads 85 mph
